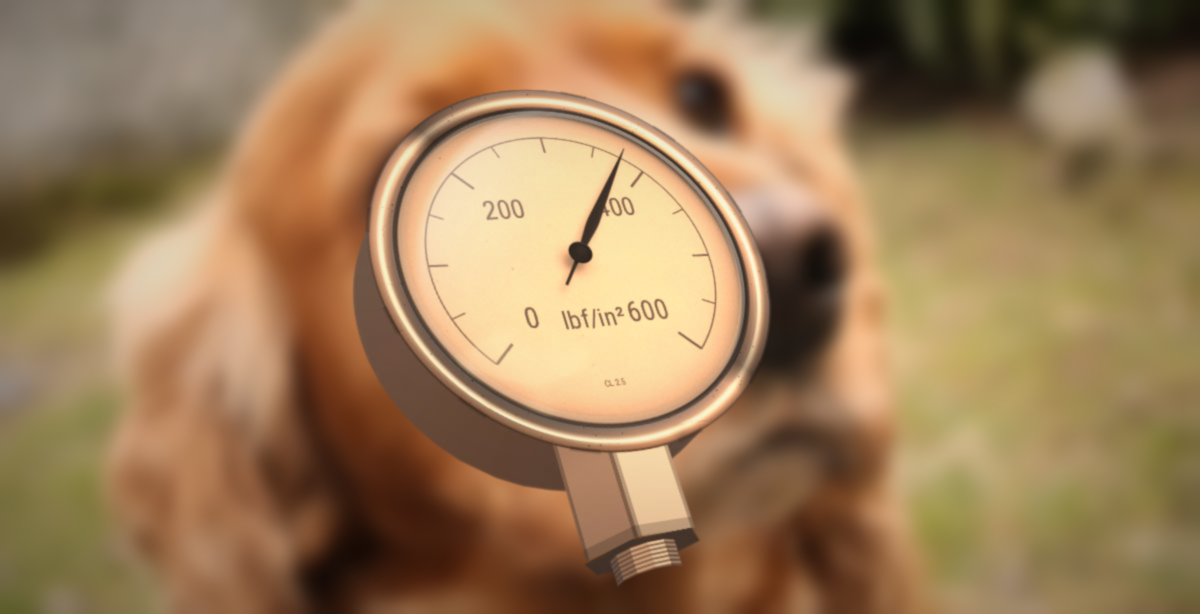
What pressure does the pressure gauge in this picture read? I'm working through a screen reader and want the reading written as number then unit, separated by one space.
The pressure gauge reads 375 psi
